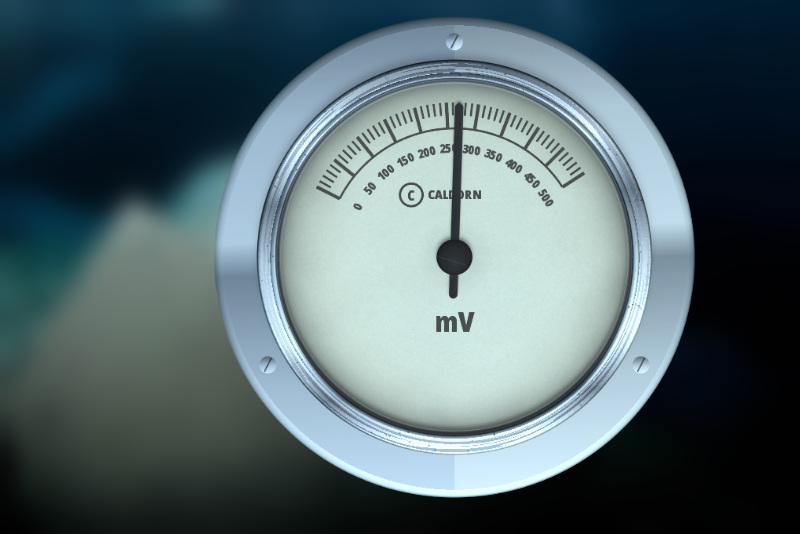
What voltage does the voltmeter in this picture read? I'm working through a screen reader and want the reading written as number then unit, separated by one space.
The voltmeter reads 270 mV
